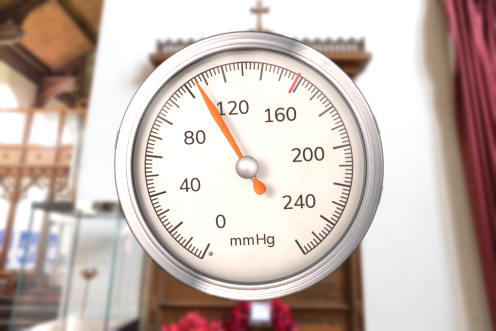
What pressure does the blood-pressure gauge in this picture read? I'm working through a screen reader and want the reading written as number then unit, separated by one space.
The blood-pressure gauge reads 106 mmHg
